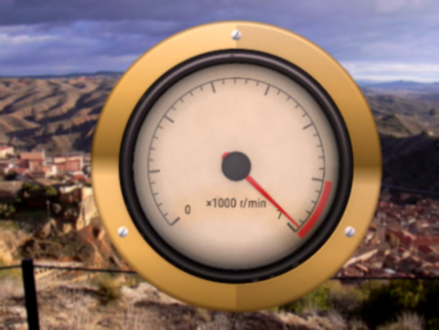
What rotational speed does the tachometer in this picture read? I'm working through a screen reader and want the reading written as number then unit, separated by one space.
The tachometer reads 6900 rpm
